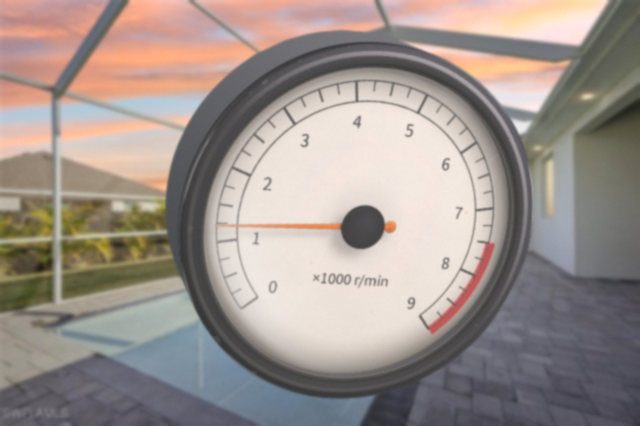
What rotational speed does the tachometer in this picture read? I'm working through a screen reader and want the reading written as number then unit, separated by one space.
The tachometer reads 1250 rpm
